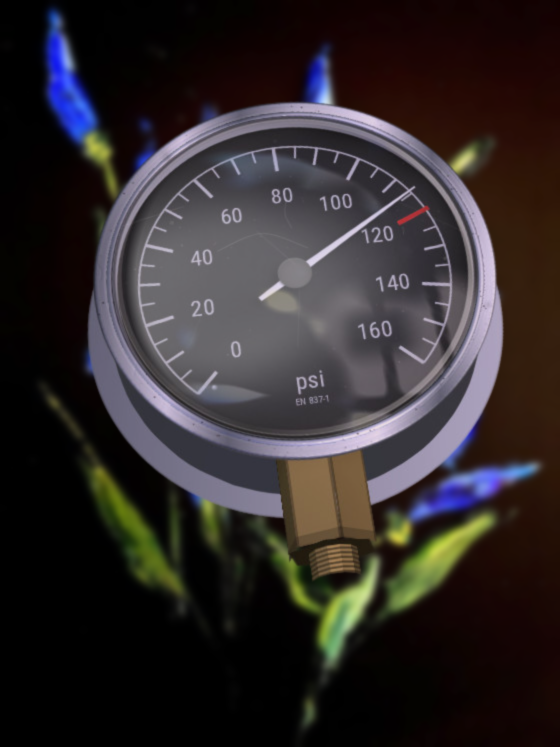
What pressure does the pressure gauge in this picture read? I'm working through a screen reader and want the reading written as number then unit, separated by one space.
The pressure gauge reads 115 psi
